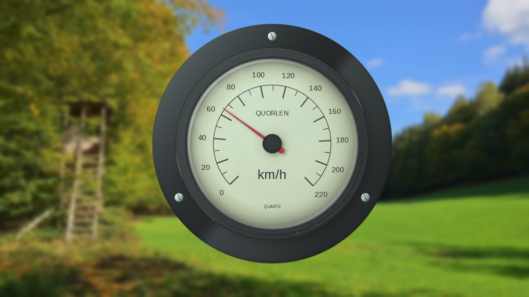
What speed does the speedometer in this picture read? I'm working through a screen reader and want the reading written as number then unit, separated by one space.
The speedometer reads 65 km/h
